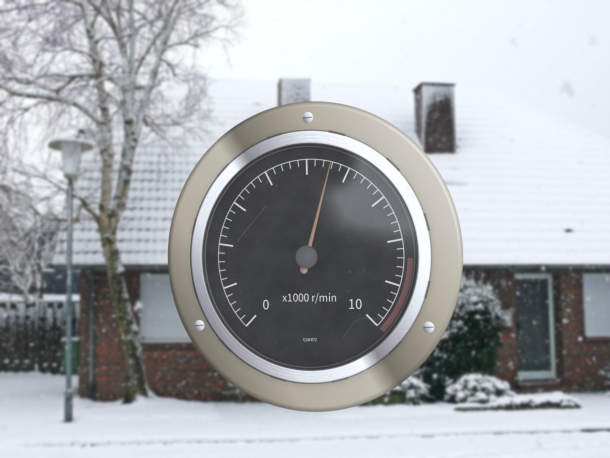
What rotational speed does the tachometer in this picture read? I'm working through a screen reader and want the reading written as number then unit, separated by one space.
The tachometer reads 5600 rpm
